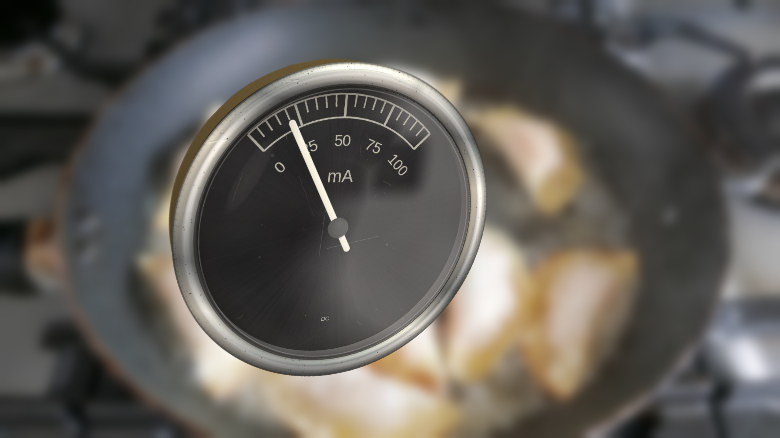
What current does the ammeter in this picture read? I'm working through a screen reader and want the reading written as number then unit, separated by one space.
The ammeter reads 20 mA
